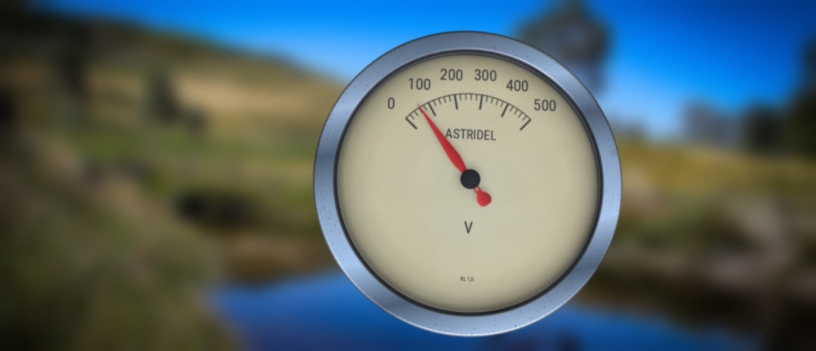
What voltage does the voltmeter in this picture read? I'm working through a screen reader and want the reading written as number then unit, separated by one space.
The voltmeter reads 60 V
